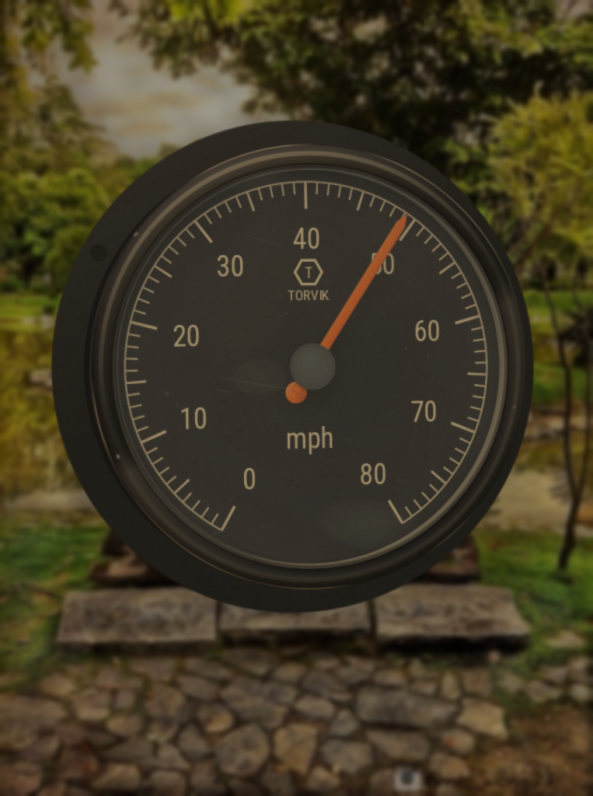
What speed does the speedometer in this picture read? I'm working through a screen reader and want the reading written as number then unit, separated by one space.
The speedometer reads 49 mph
